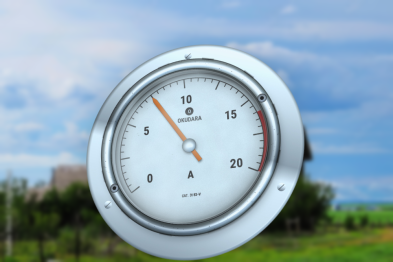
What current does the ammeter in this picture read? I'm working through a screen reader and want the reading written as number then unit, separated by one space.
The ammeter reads 7.5 A
